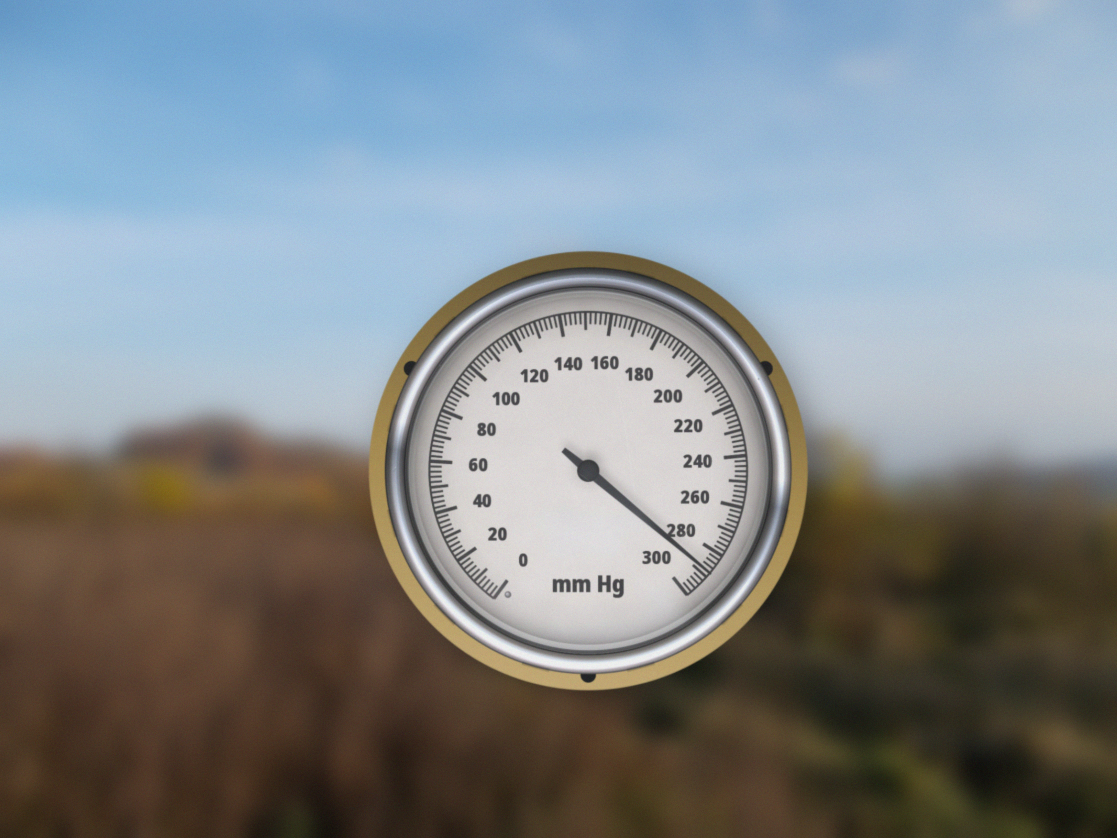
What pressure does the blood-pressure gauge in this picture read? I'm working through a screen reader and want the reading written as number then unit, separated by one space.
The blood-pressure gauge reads 288 mmHg
